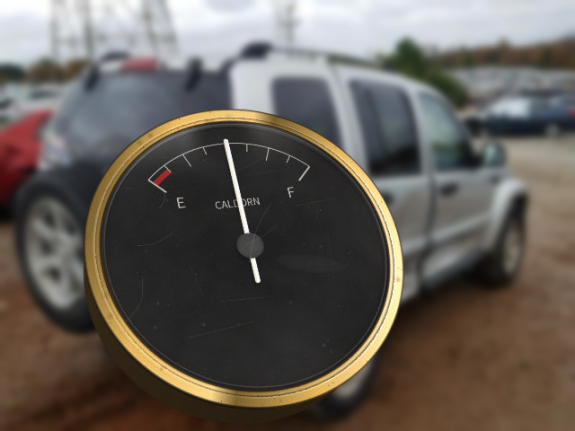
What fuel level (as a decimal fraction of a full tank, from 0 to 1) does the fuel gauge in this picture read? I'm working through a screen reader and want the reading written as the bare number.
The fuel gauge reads 0.5
